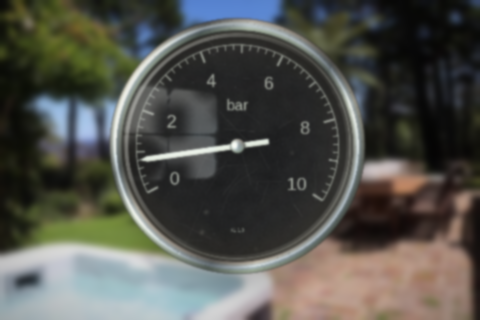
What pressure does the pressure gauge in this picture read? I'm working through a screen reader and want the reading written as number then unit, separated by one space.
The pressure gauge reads 0.8 bar
